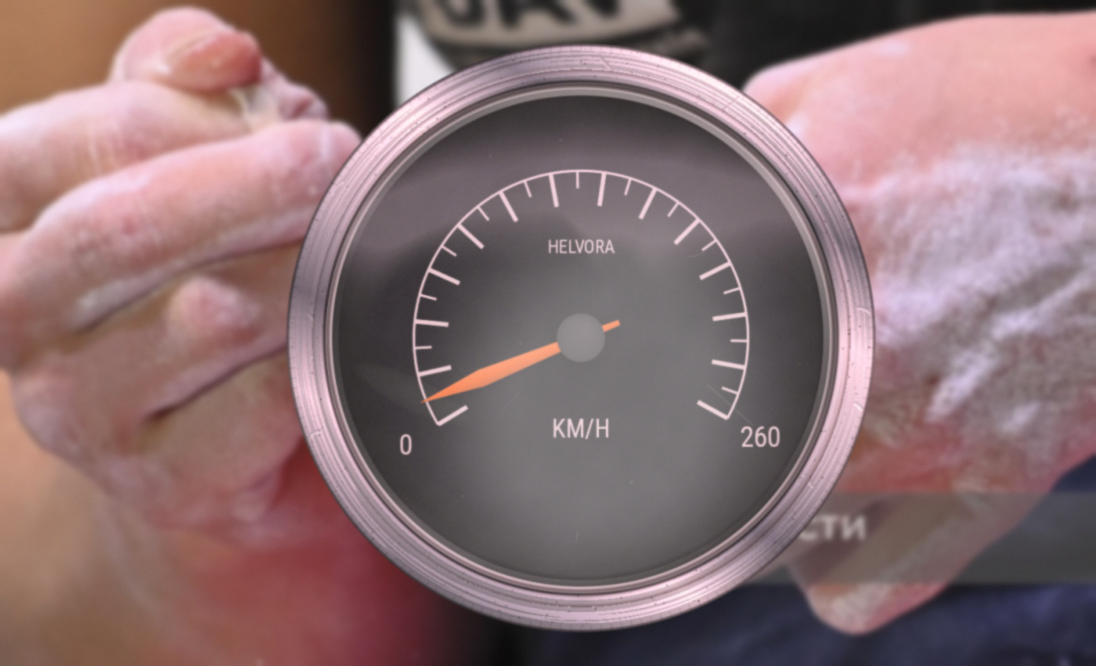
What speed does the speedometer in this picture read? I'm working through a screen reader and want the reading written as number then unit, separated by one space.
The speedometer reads 10 km/h
